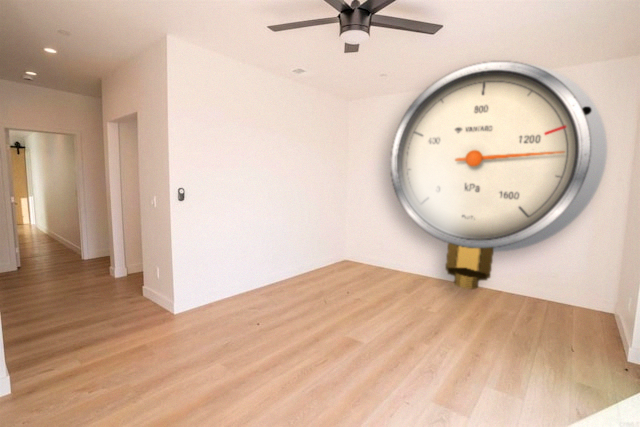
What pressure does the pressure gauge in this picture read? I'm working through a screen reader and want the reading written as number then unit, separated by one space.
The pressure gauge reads 1300 kPa
